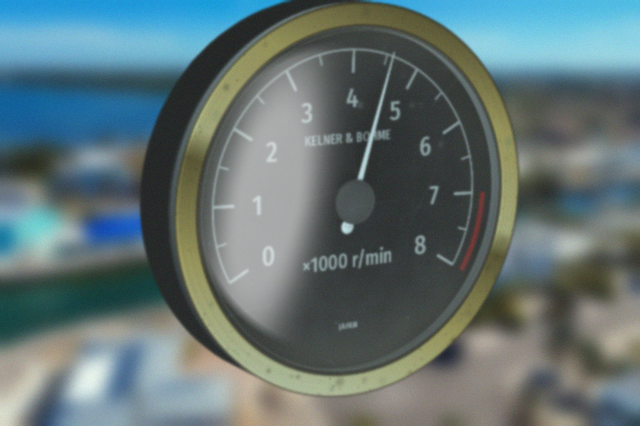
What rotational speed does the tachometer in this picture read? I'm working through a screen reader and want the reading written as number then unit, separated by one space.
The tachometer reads 4500 rpm
